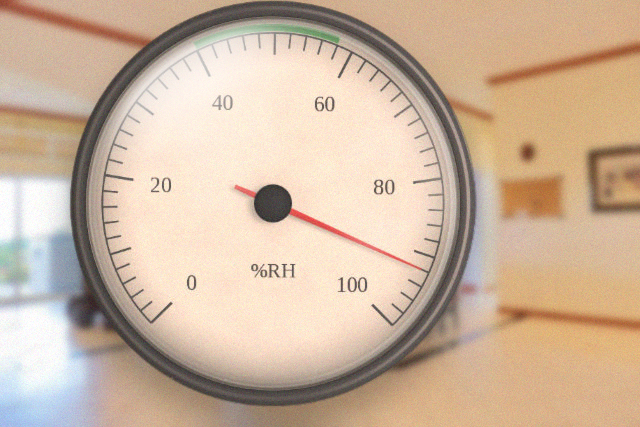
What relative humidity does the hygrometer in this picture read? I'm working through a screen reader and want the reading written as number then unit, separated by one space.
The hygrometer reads 92 %
